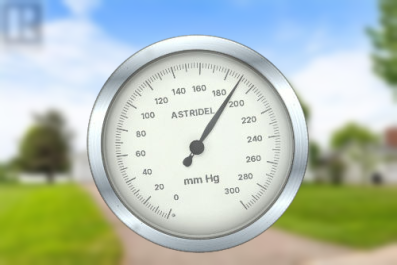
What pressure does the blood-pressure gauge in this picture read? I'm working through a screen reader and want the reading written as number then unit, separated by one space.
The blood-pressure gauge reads 190 mmHg
